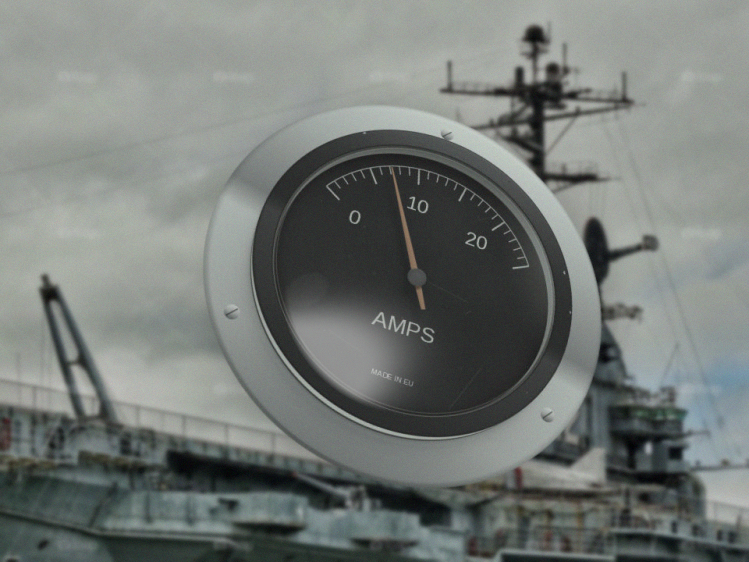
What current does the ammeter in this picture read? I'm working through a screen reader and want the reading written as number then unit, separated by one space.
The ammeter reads 7 A
